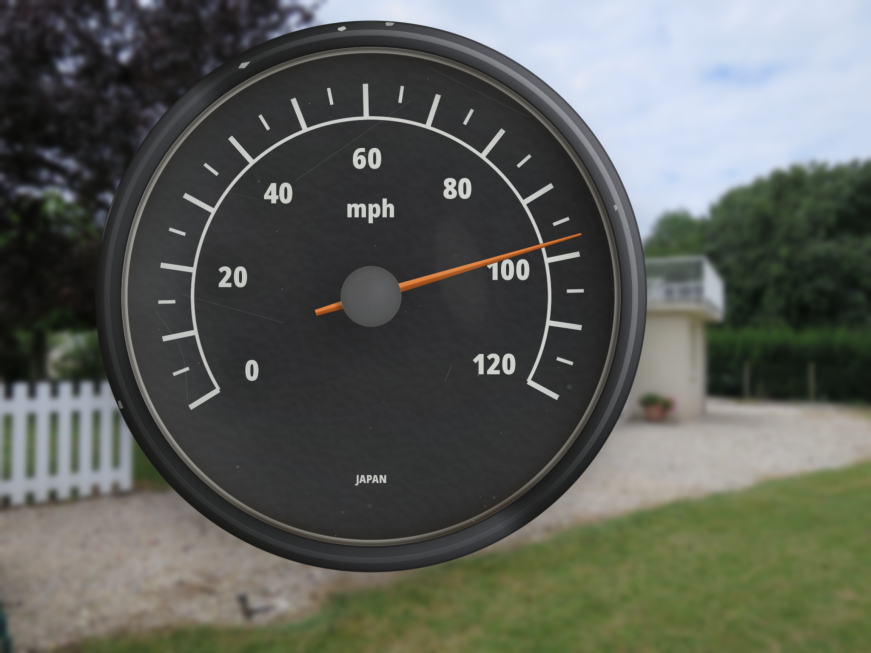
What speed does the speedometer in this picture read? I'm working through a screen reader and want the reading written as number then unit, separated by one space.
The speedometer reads 97.5 mph
